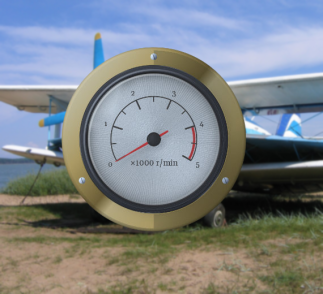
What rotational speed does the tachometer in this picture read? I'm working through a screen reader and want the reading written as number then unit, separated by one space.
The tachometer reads 0 rpm
